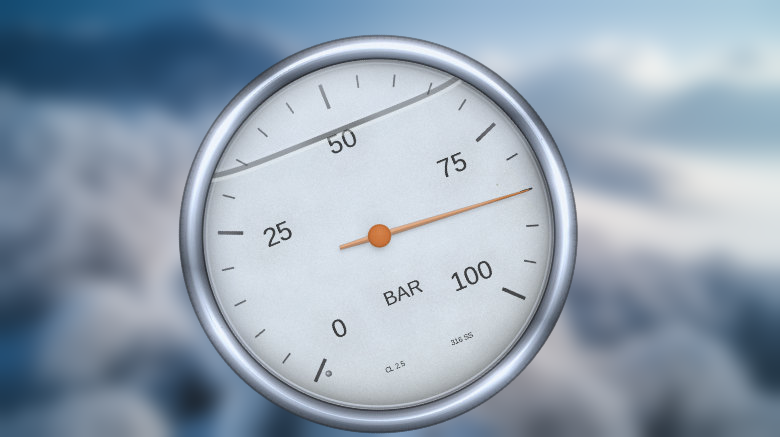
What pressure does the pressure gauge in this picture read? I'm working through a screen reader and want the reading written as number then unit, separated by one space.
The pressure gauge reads 85 bar
